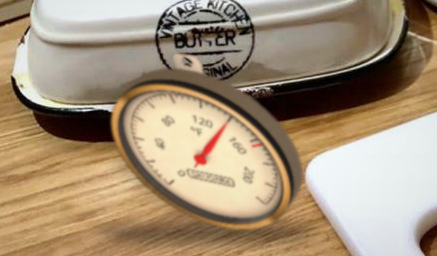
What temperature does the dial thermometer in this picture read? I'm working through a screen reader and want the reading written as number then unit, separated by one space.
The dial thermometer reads 140 °F
